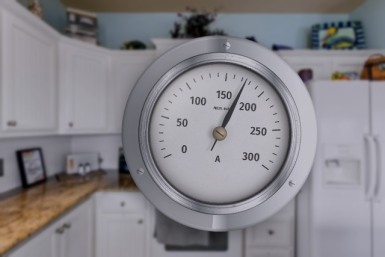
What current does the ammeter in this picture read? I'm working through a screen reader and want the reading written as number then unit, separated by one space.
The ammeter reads 175 A
